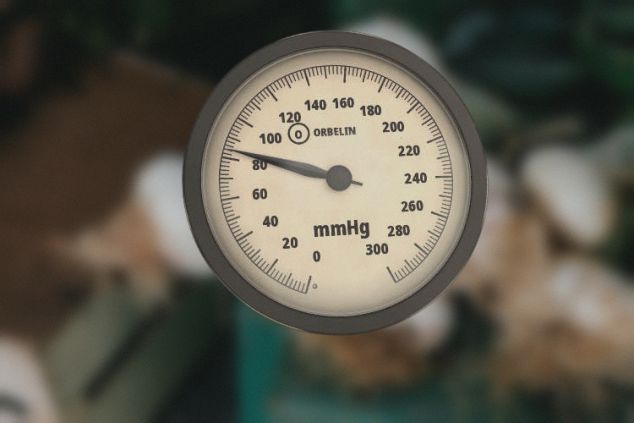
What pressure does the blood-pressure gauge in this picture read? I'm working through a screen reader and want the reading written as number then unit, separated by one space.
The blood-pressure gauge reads 84 mmHg
